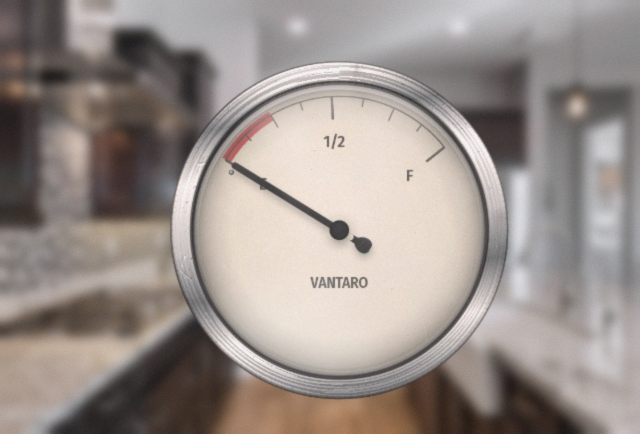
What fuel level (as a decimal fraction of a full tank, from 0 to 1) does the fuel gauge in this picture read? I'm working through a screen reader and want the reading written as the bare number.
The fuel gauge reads 0
